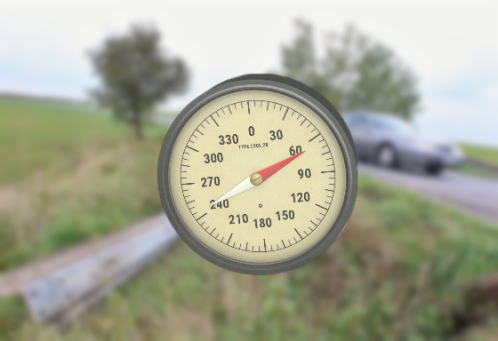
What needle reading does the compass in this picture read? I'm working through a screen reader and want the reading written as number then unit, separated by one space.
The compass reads 65 °
